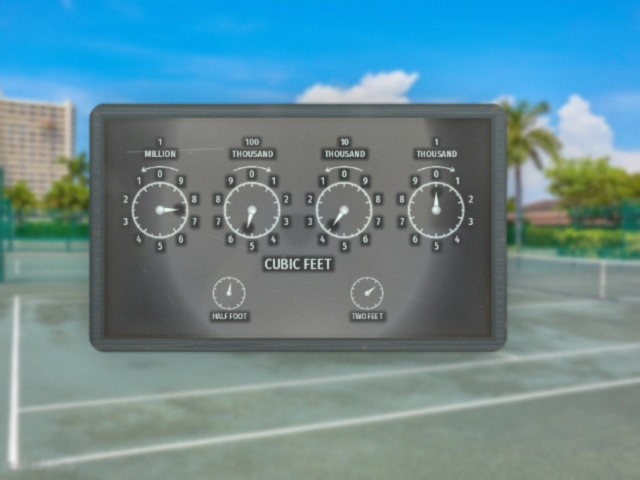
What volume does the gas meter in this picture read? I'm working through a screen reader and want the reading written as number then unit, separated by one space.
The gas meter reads 754000 ft³
